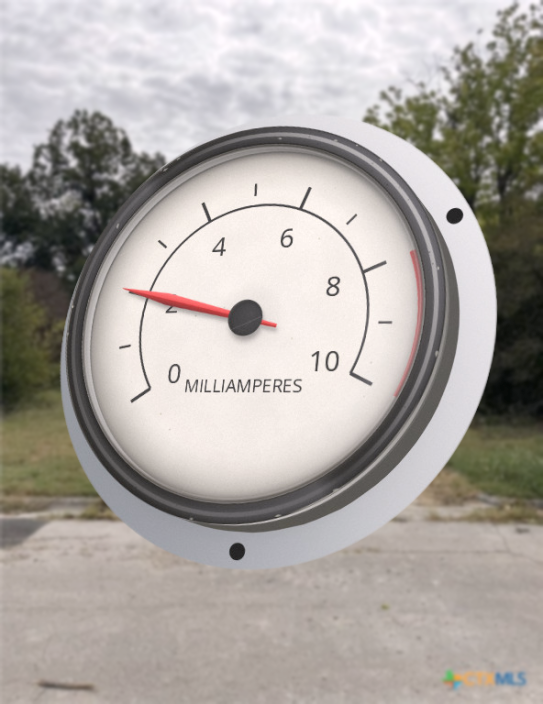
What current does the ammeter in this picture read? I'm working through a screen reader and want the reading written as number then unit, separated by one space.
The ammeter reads 2 mA
